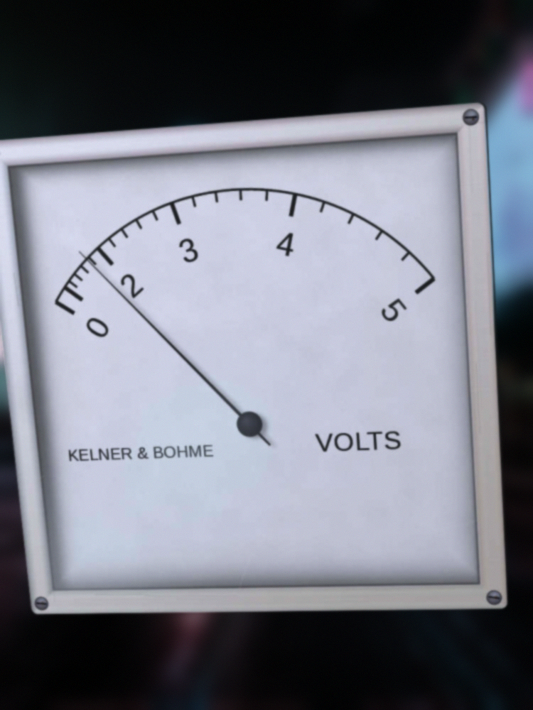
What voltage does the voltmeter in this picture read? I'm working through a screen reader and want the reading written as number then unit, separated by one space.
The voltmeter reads 1.8 V
